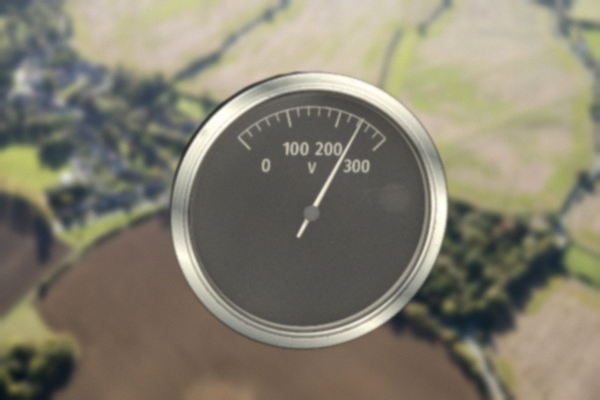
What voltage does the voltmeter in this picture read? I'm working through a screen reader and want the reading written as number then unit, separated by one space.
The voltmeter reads 240 V
